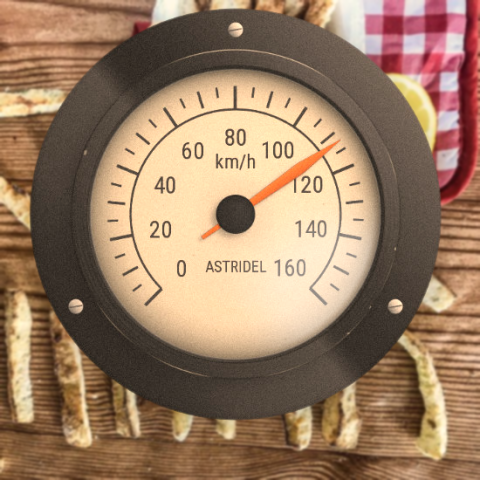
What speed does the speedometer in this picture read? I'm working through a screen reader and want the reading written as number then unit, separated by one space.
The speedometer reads 112.5 km/h
